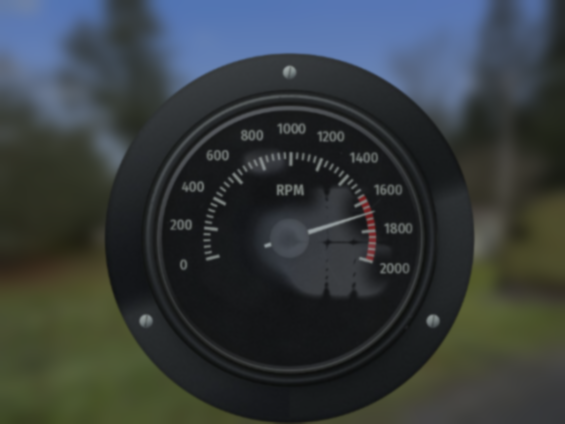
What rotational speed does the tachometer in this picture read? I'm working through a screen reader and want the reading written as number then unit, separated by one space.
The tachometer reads 1680 rpm
